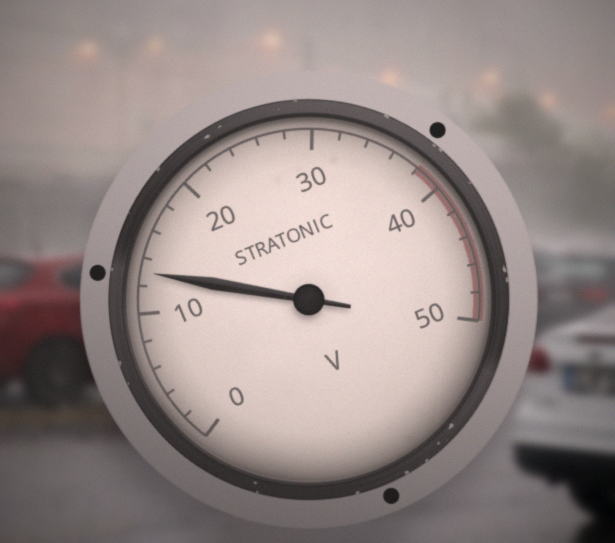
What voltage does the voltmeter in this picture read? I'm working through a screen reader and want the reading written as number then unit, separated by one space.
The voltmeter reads 13 V
